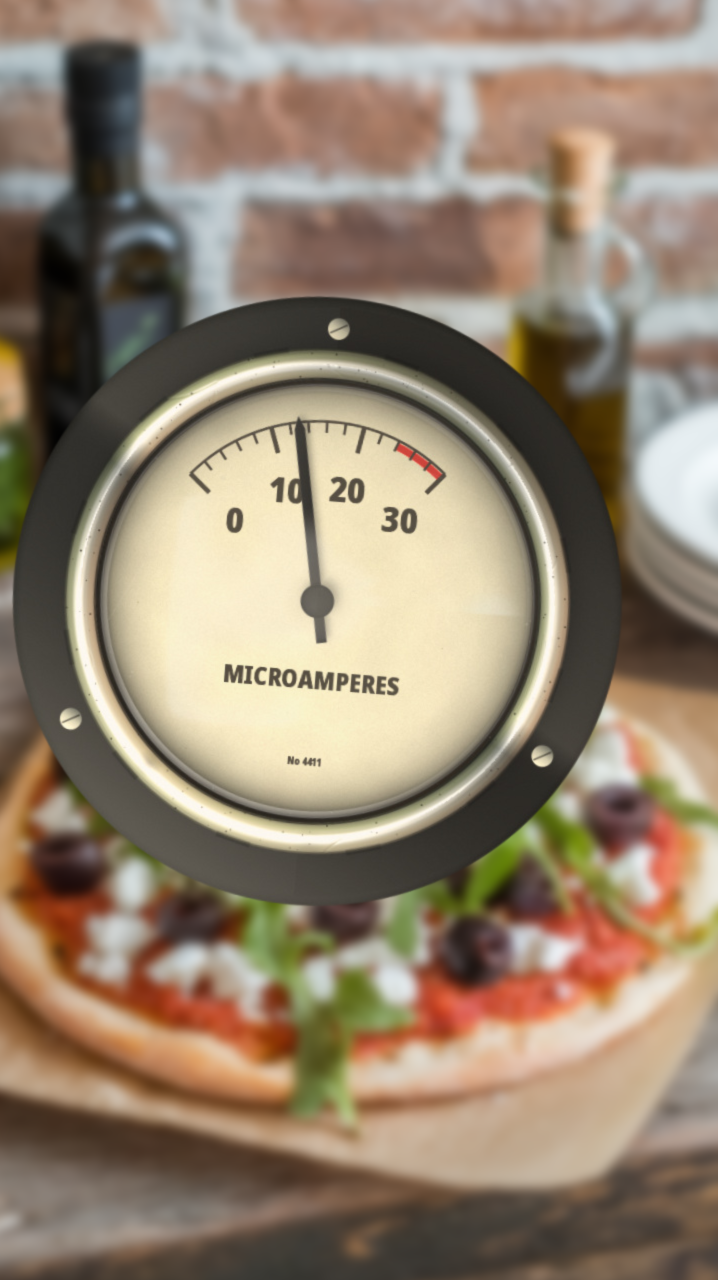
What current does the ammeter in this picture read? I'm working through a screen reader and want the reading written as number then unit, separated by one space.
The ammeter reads 13 µA
